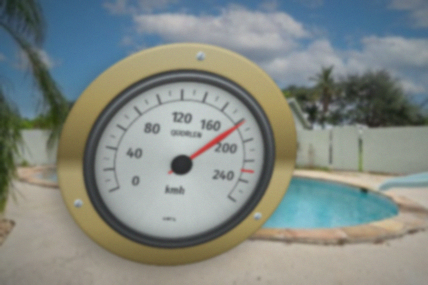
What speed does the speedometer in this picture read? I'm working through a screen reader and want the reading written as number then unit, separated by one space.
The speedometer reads 180 km/h
